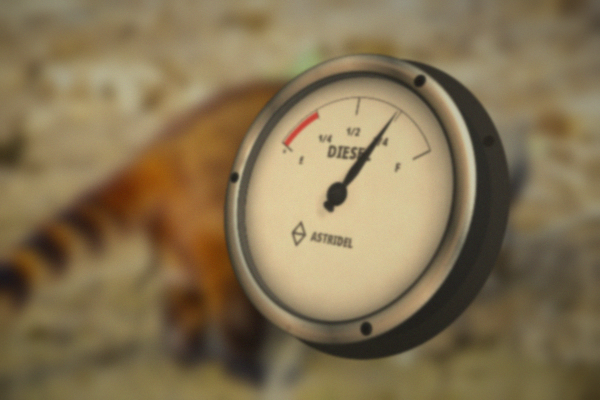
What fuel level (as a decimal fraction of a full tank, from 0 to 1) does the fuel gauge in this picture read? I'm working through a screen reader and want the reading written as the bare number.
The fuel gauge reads 0.75
